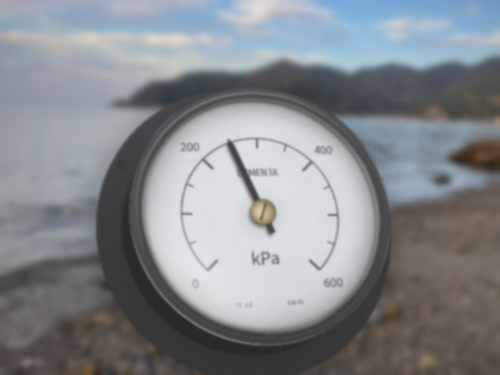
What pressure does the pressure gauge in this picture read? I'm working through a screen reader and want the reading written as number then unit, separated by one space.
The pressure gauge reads 250 kPa
